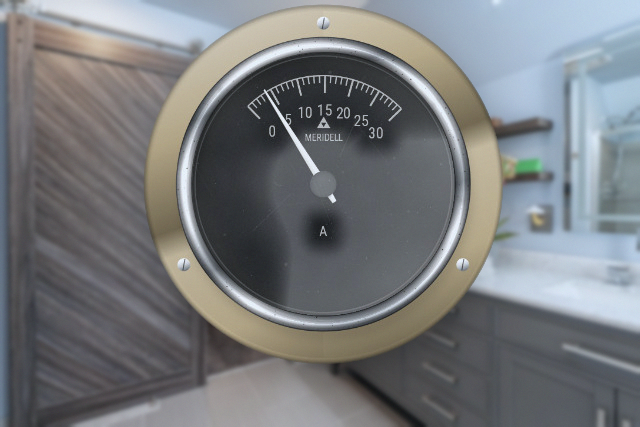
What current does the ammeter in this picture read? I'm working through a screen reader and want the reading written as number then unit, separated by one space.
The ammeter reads 4 A
